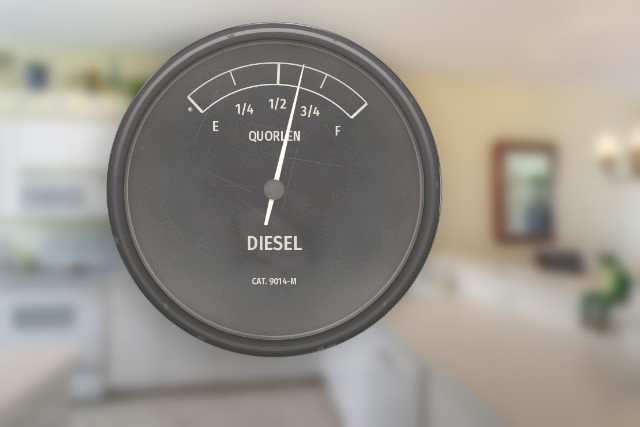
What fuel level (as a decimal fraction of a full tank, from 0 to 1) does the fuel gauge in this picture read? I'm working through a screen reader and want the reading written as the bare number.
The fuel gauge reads 0.625
